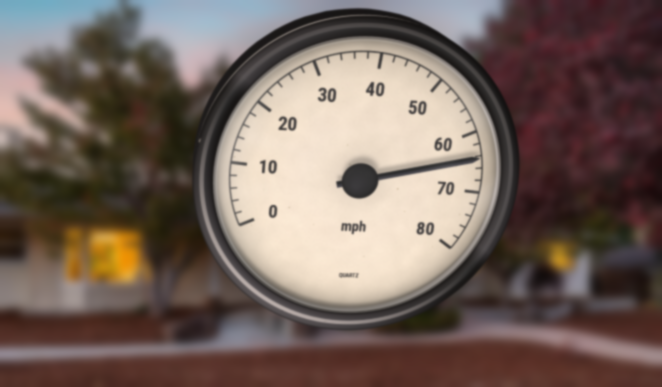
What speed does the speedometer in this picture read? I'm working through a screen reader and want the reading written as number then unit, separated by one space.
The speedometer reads 64 mph
